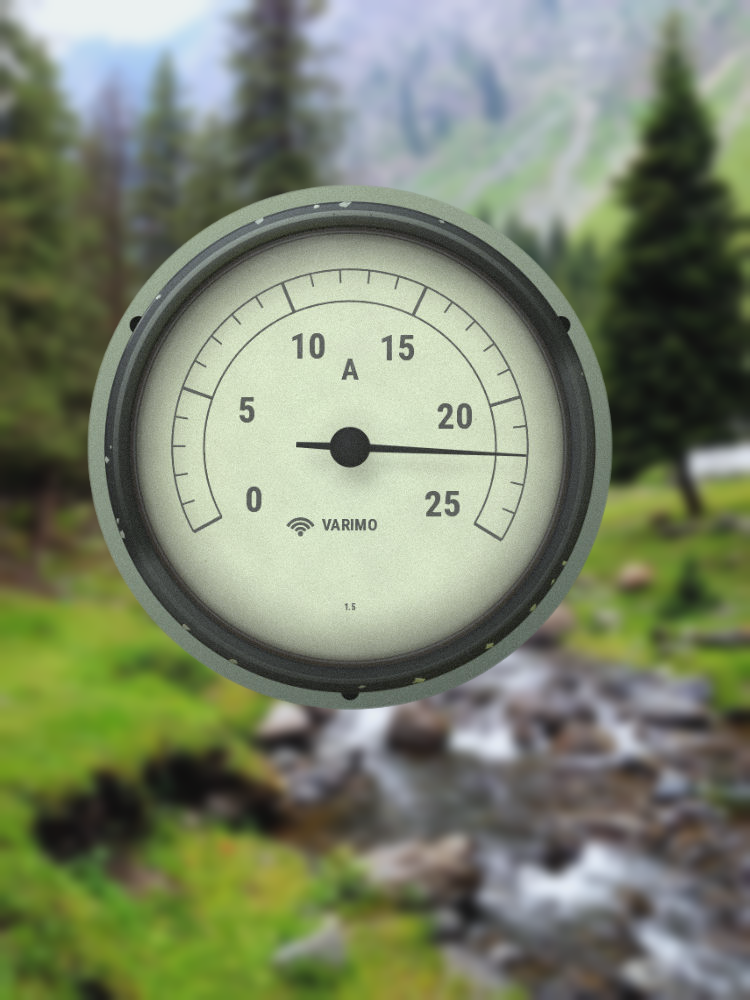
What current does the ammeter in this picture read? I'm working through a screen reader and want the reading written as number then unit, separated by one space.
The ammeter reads 22 A
